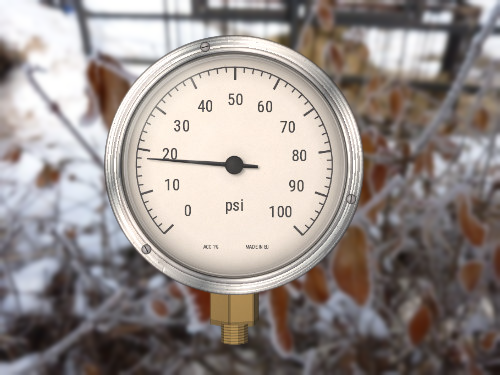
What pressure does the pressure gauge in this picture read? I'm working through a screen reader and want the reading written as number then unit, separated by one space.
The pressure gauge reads 18 psi
